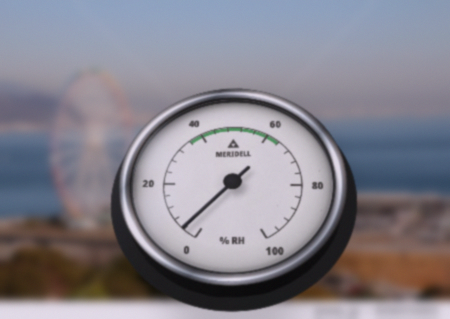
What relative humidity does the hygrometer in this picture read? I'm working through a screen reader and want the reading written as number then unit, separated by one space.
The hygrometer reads 4 %
